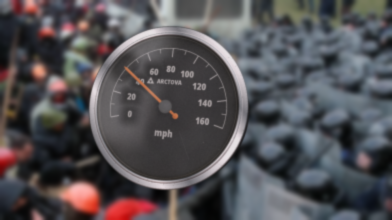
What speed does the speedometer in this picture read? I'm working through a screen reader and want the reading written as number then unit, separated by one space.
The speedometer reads 40 mph
